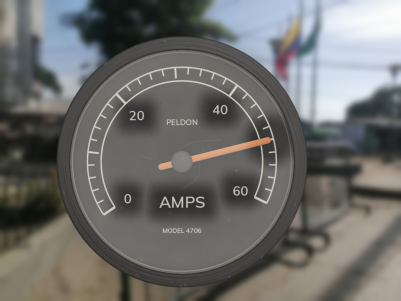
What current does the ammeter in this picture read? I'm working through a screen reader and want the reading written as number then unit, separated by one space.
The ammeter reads 50 A
